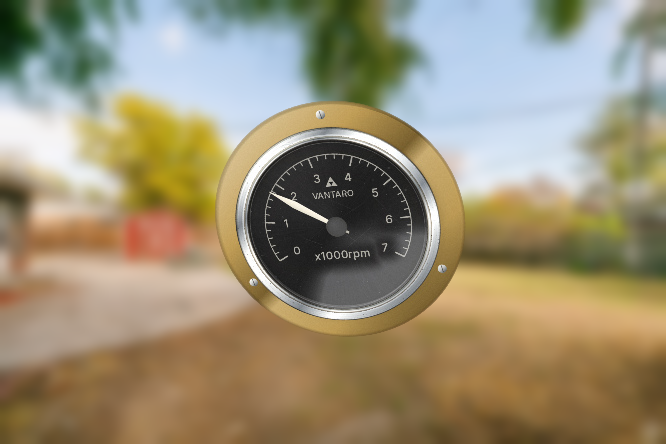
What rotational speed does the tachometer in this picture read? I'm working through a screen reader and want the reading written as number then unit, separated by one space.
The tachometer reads 1800 rpm
